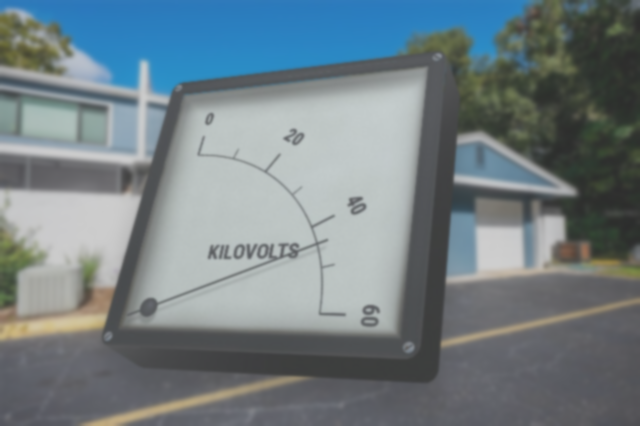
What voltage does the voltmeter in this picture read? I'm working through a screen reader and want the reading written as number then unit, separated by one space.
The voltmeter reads 45 kV
